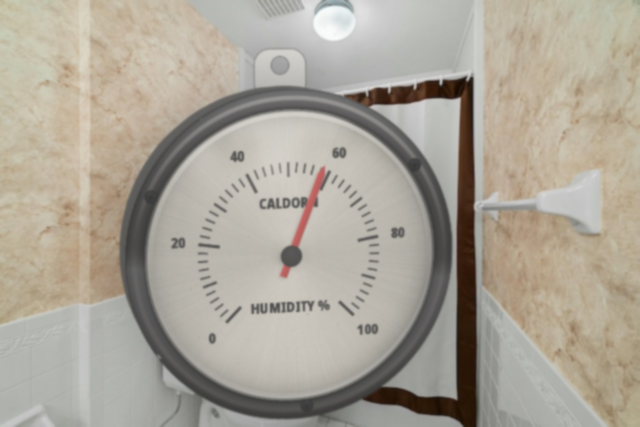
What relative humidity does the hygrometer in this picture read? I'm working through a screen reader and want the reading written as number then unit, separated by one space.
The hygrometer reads 58 %
